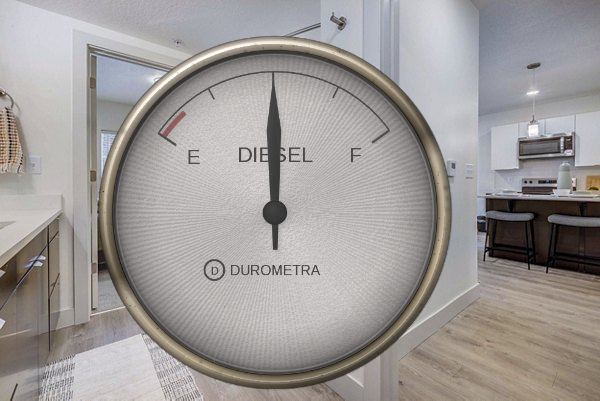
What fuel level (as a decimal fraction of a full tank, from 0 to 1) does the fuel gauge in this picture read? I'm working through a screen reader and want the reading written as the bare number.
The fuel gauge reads 0.5
